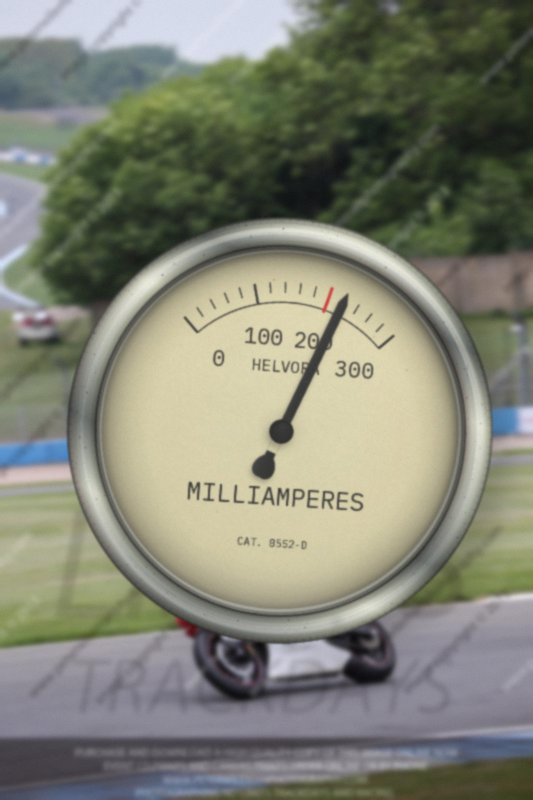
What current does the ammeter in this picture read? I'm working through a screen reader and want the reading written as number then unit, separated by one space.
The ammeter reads 220 mA
